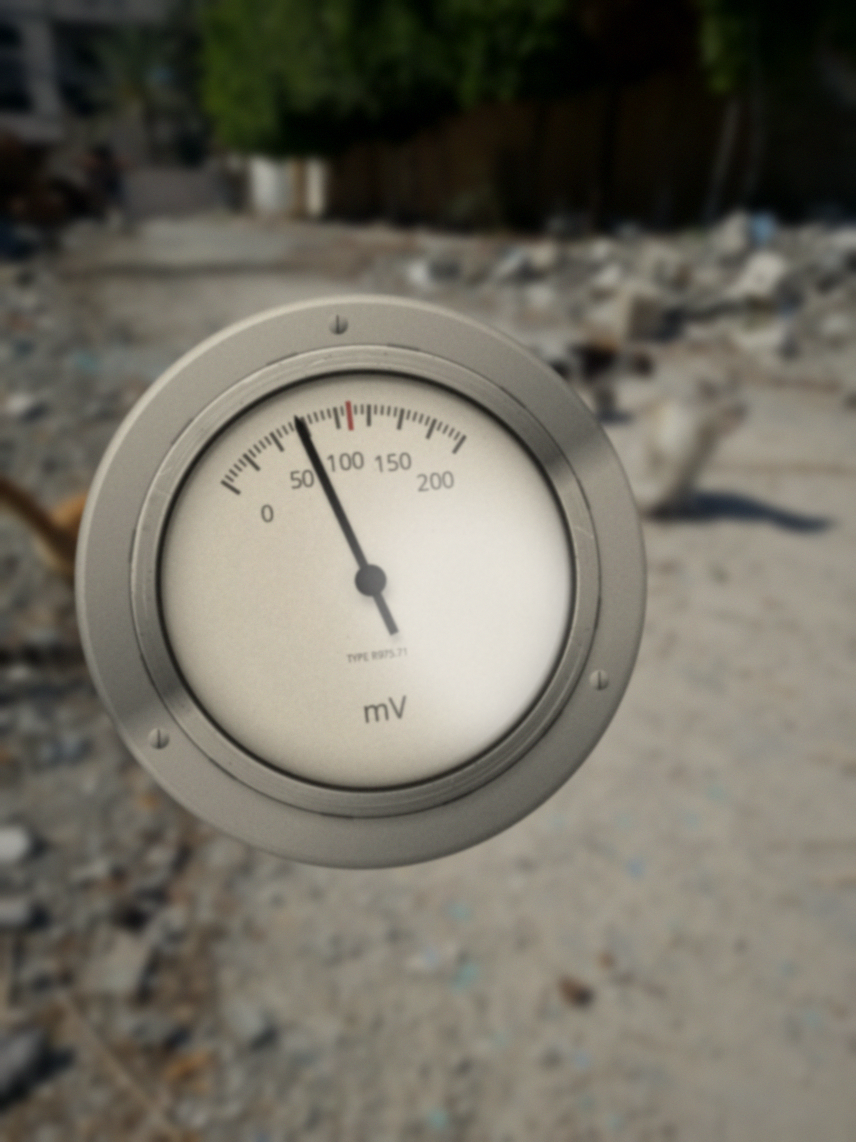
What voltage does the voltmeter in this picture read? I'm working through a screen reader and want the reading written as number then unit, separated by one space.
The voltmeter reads 70 mV
